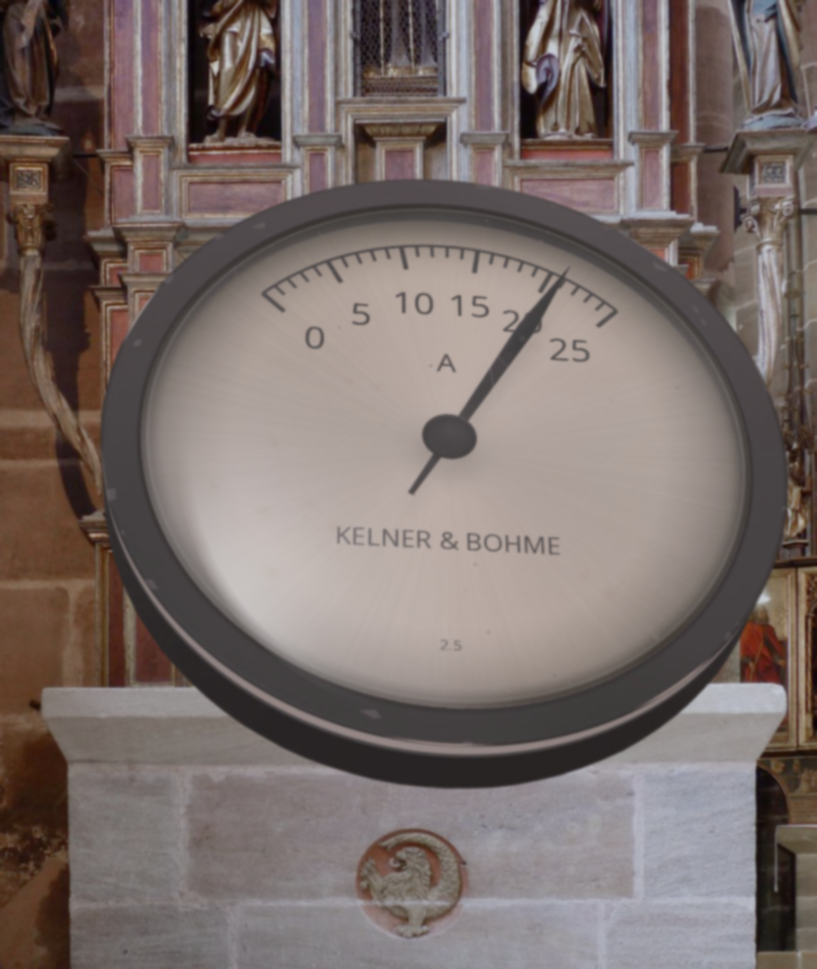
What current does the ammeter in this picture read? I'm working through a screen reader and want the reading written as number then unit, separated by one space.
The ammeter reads 21 A
